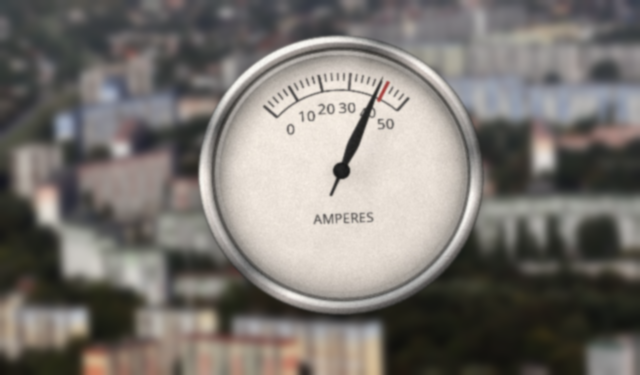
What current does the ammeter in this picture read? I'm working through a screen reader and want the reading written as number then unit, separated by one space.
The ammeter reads 40 A
